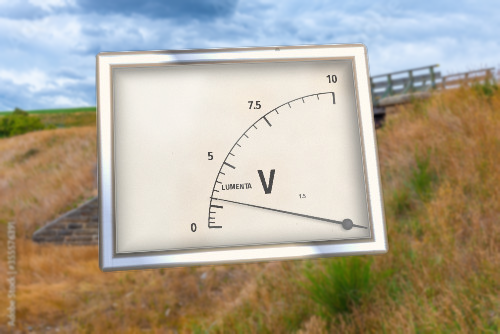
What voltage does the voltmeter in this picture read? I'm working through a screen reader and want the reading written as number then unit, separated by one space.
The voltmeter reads 3 V
